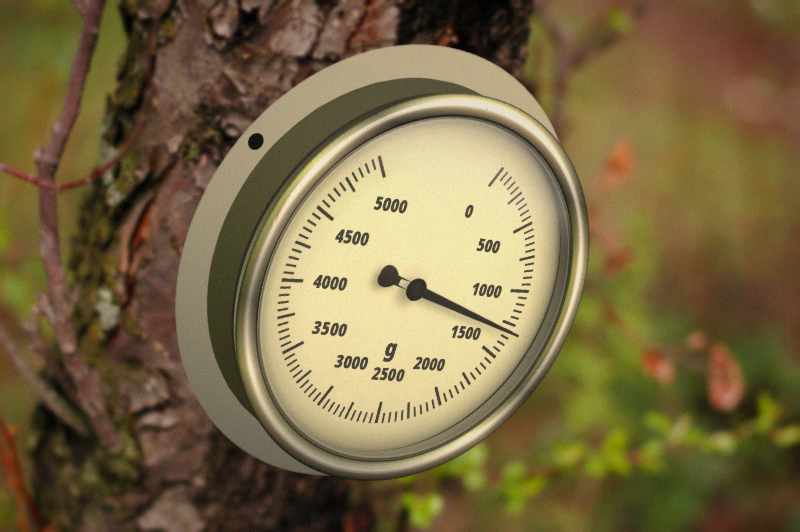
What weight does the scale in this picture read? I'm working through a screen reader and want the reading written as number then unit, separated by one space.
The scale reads 1300 g
